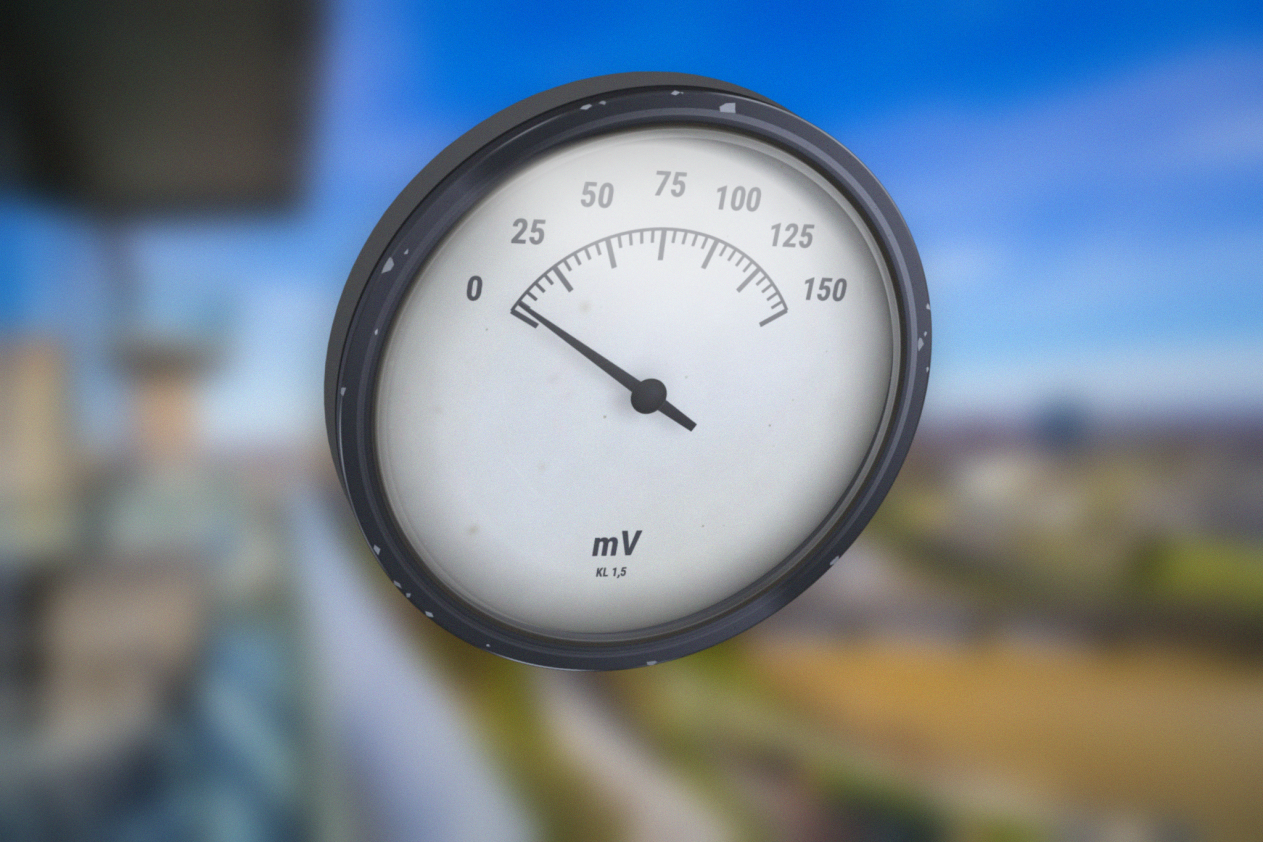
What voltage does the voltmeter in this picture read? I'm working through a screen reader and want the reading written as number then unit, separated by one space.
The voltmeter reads 5 mV
